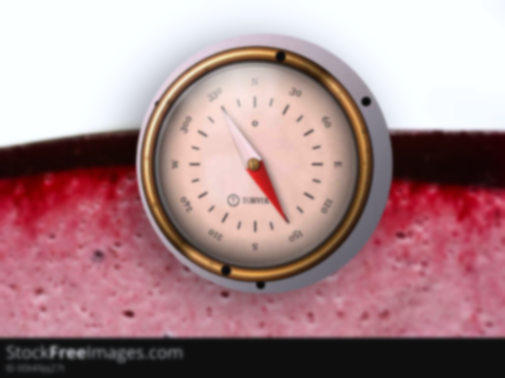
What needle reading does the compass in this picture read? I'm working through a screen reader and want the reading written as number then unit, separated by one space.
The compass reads 150 °
